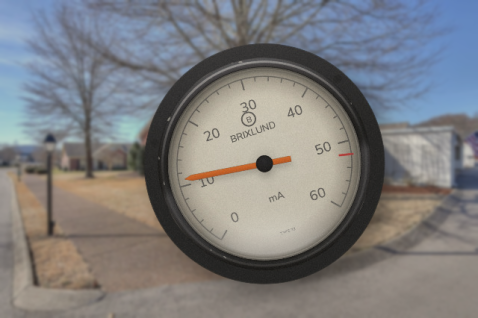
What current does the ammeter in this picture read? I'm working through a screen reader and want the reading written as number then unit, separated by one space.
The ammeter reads 11 mA
